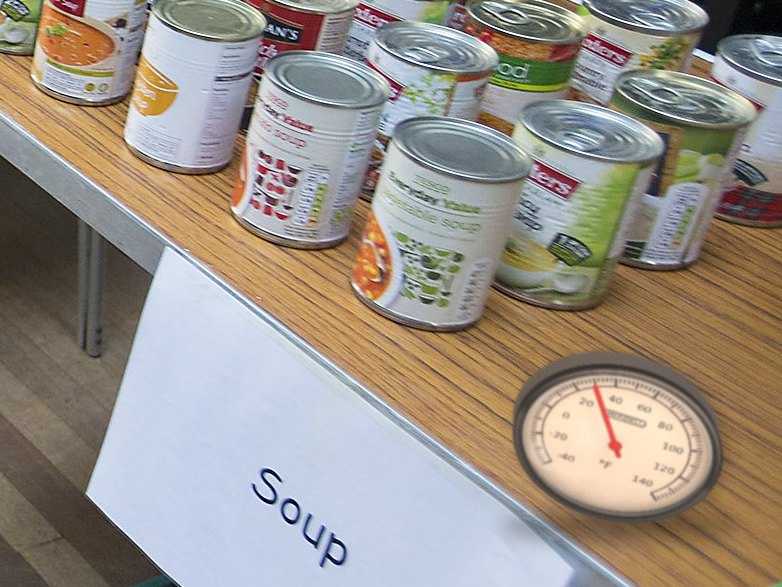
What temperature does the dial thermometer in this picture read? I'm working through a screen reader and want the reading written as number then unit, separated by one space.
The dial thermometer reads 30 °F
